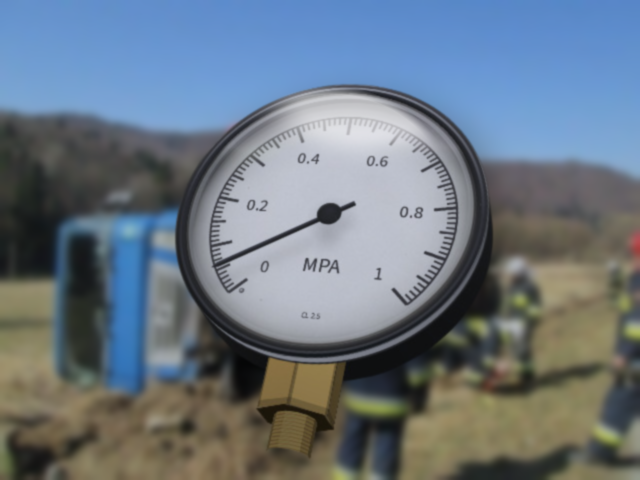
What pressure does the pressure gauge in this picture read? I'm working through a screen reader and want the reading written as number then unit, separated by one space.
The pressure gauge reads 0.05 MPa
